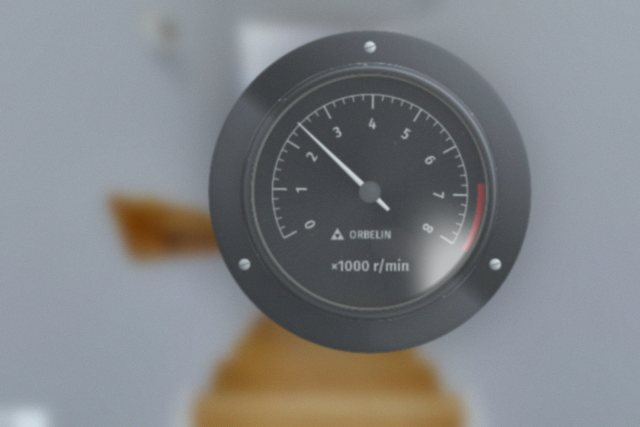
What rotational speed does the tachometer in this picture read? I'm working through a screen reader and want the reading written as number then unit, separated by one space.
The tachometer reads 2400 rpm
